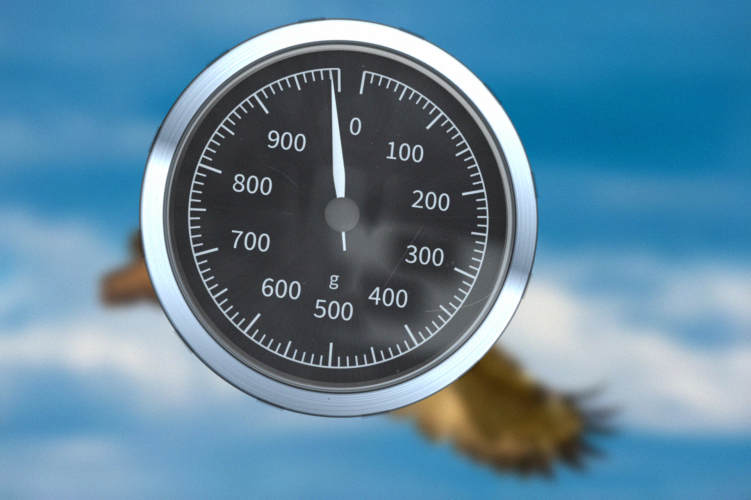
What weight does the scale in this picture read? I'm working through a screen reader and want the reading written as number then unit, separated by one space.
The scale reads 990 g
